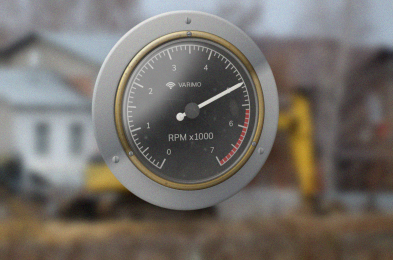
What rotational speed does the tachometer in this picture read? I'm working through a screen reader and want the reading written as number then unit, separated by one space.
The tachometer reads 5000 rpm
